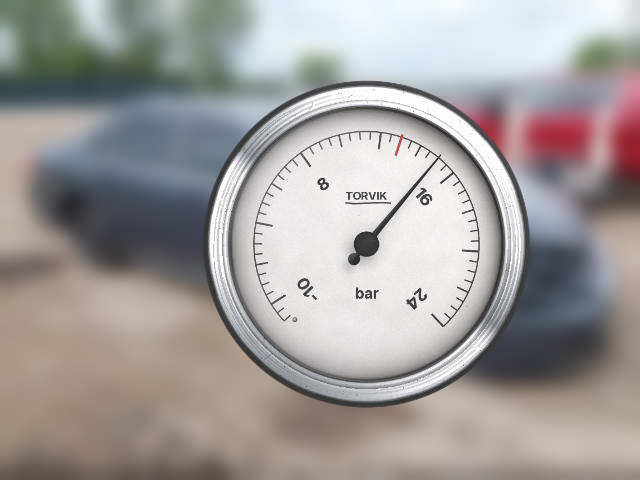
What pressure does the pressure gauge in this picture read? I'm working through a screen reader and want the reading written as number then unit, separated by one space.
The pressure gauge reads 15 bar
